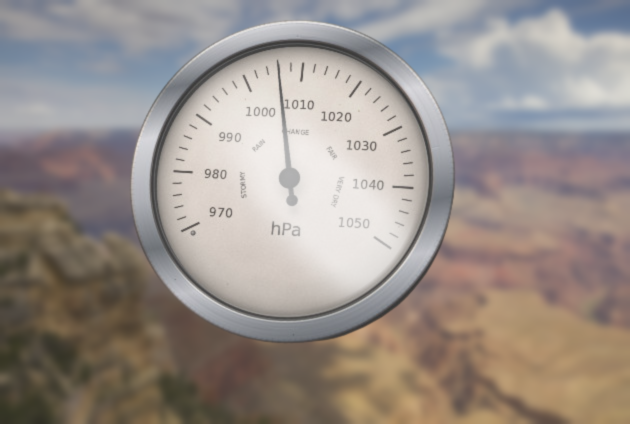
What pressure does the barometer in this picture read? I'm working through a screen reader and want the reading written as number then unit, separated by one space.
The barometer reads 1006 hPa
